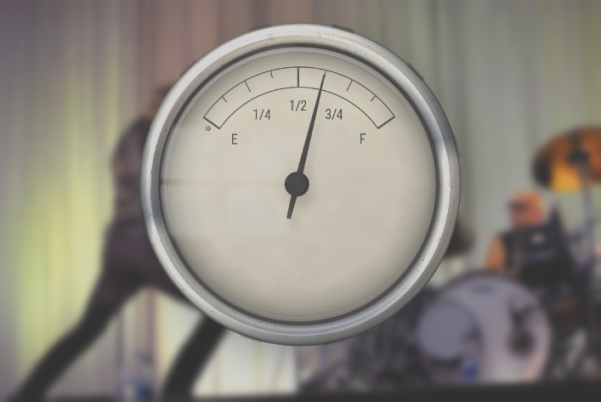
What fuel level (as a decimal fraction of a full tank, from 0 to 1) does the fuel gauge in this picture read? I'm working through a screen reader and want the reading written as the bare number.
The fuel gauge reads 0.625
